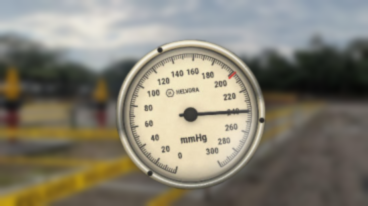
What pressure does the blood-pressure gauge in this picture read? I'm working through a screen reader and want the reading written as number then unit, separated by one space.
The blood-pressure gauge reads 240 mmHg
